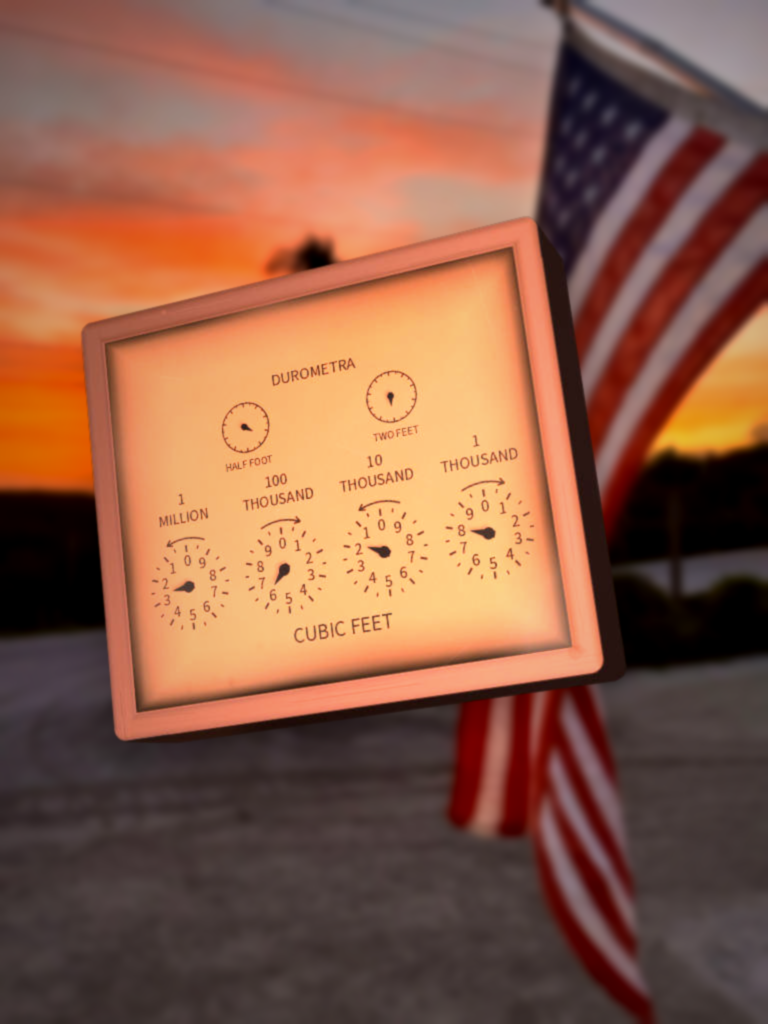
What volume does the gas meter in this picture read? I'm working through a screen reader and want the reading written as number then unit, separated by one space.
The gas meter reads 261800 ft³
